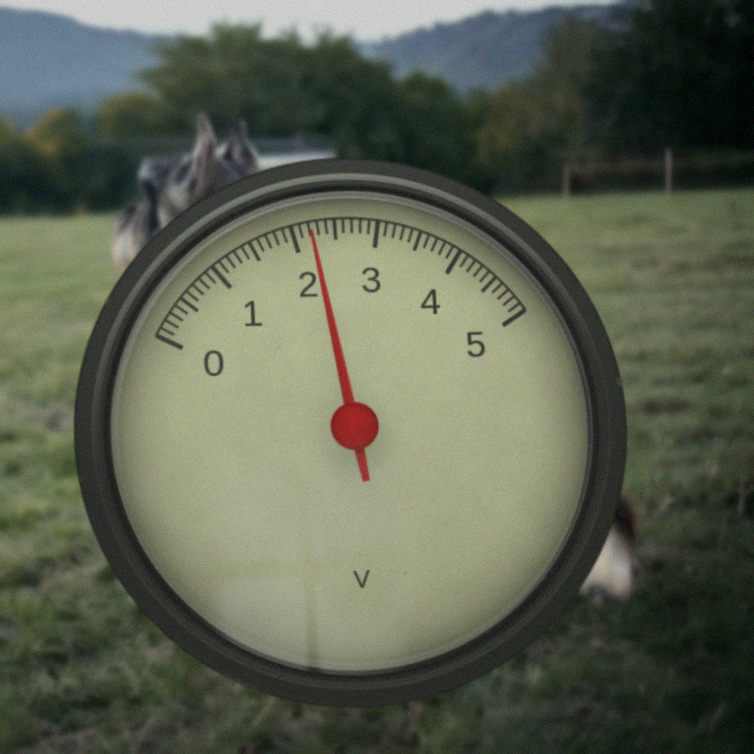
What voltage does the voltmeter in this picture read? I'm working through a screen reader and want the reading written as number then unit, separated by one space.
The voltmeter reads 2.2 V
